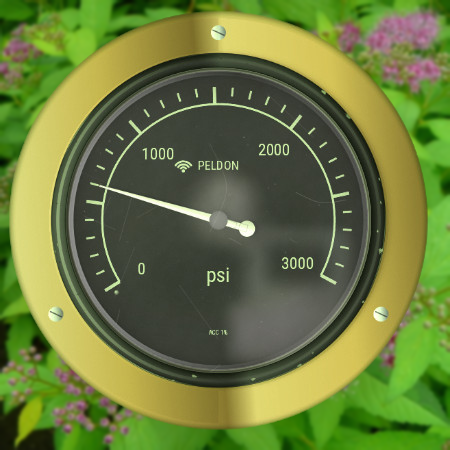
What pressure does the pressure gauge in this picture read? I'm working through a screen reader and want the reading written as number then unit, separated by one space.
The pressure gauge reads 600 psi
